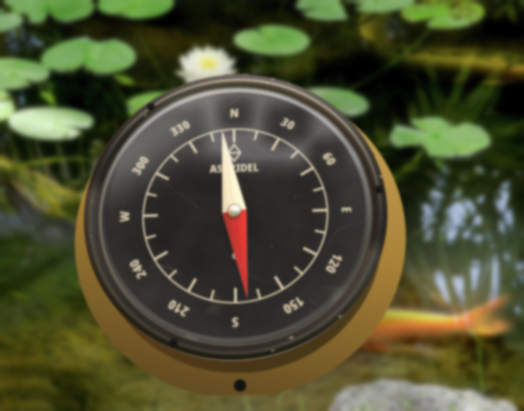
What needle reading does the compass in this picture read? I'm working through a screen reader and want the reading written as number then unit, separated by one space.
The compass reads 172.5 °
